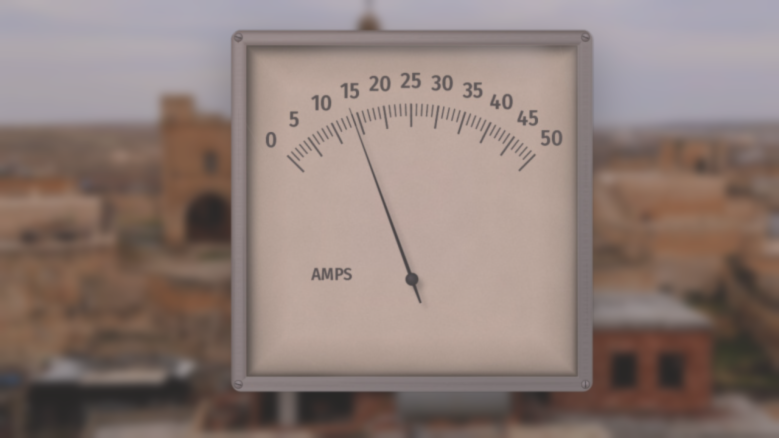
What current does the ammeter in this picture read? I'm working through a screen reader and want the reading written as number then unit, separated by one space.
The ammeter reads 14 A
